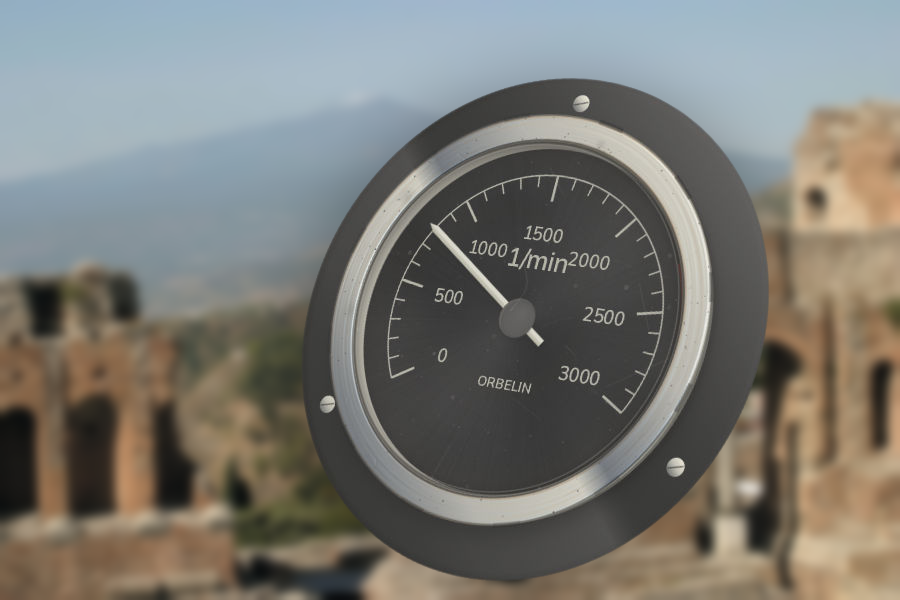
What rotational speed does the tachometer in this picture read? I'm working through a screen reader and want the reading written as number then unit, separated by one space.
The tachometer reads 800 rpm
